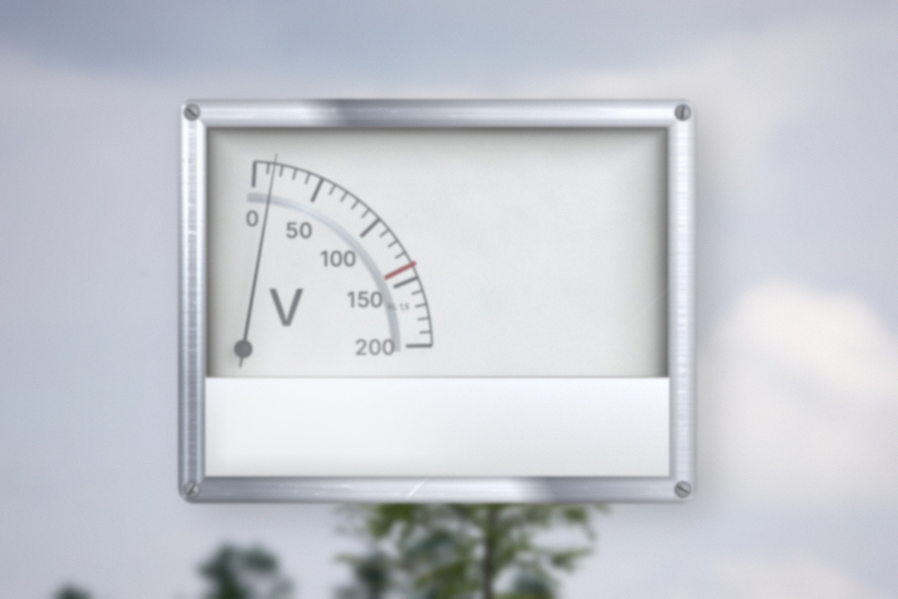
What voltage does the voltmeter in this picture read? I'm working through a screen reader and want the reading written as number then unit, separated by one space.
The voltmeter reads 15 V
